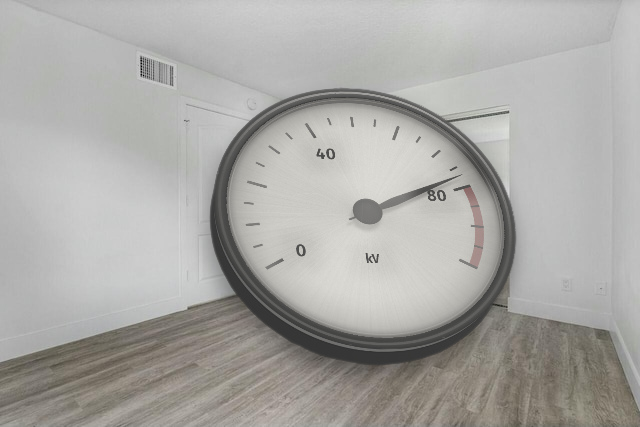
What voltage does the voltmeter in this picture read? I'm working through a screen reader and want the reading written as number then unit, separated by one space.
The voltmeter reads 77.5 kV
